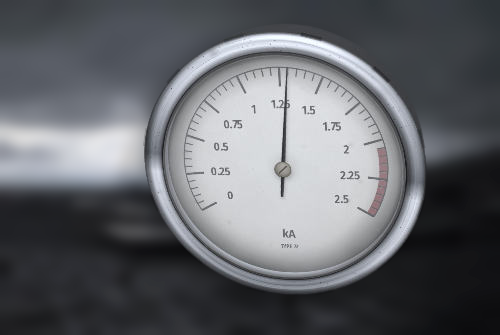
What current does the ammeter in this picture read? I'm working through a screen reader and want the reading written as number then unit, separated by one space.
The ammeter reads 1.3 kA
